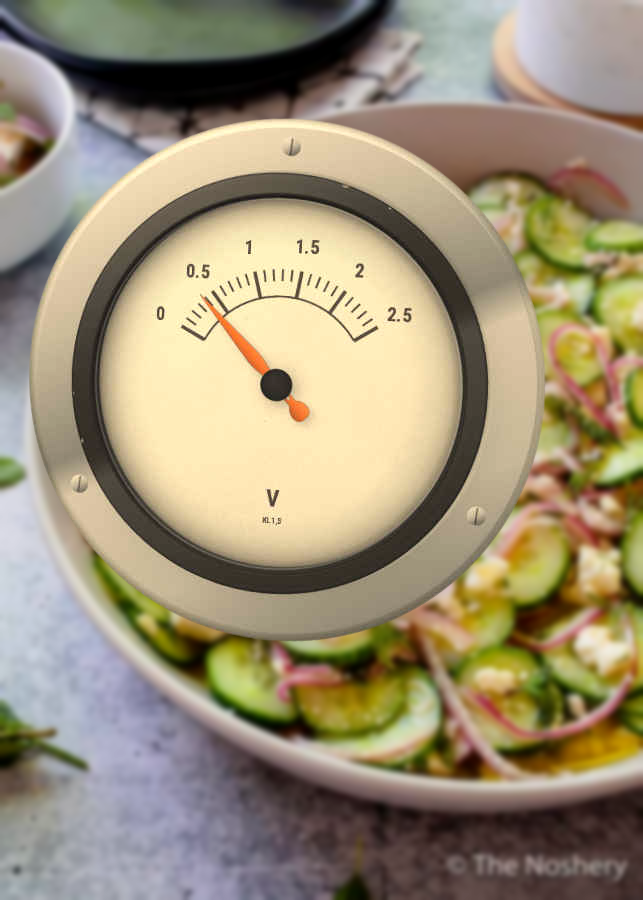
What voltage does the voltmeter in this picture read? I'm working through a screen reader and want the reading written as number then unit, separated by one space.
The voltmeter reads 0.4 V
